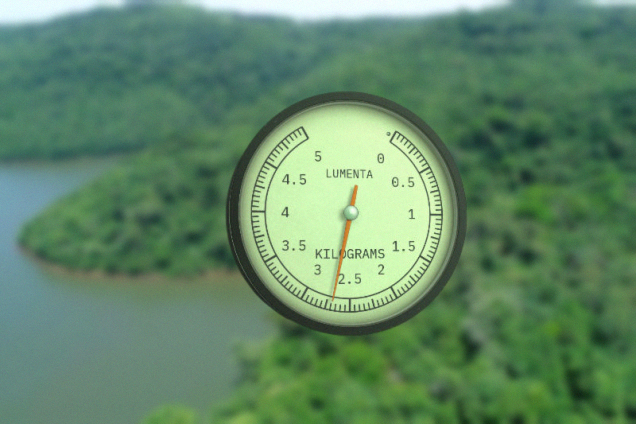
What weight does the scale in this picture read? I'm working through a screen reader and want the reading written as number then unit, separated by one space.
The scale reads 2.7 kg
